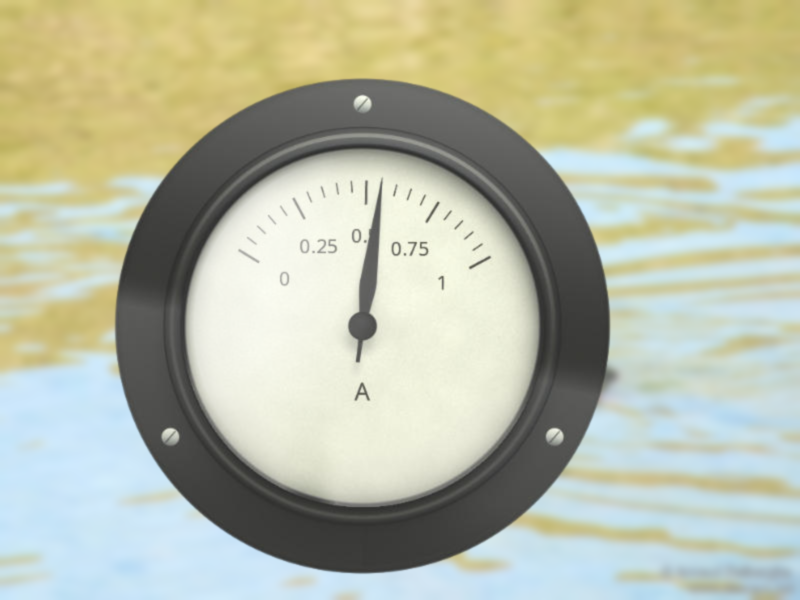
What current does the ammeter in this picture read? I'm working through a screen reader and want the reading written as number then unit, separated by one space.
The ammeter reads 0.55 A
